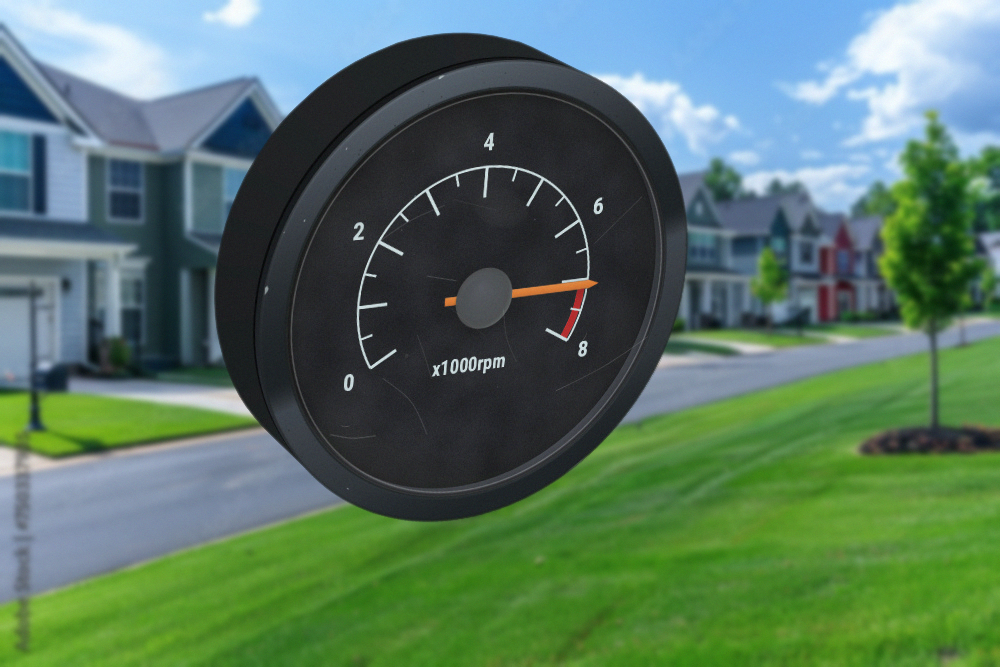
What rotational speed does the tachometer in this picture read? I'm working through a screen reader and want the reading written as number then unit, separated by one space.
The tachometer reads 7000 rpm
